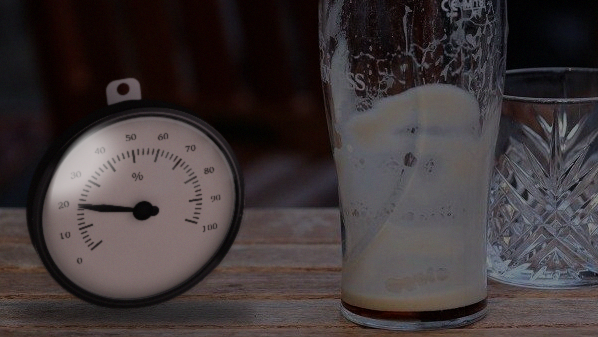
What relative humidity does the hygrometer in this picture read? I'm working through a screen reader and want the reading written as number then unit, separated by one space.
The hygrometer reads 20 %
